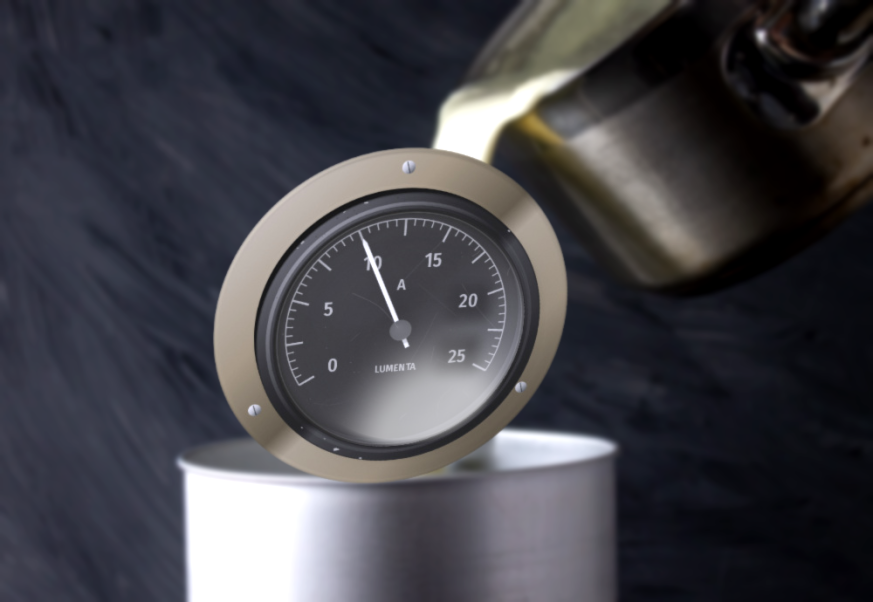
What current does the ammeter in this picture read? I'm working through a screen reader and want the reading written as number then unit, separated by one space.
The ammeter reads 10 A
